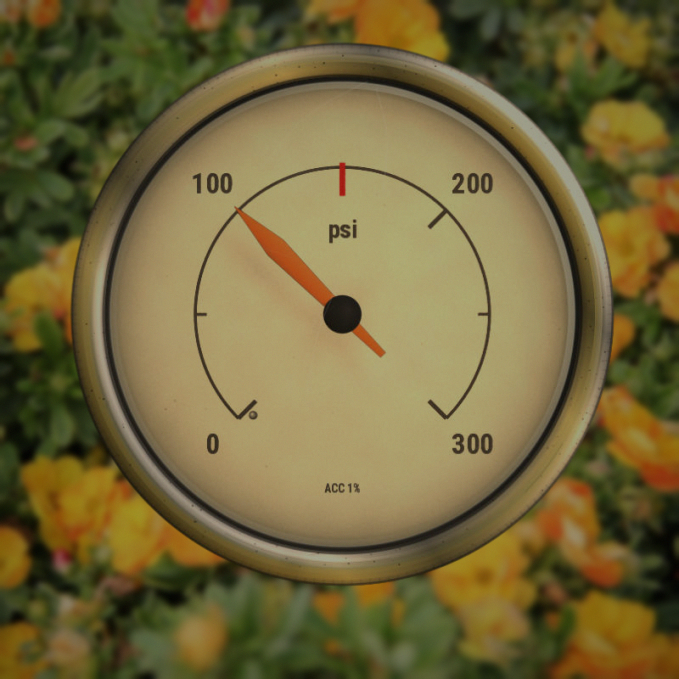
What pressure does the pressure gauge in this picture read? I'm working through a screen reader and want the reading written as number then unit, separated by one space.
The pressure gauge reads 100 psi
